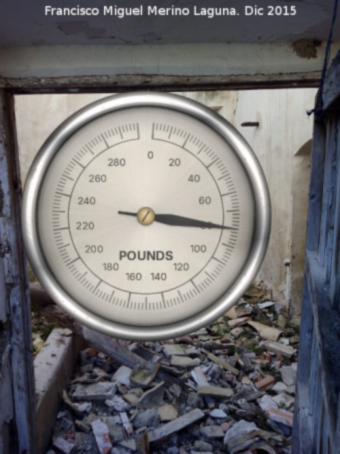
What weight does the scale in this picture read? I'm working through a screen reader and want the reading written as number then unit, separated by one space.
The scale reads 80 lb
